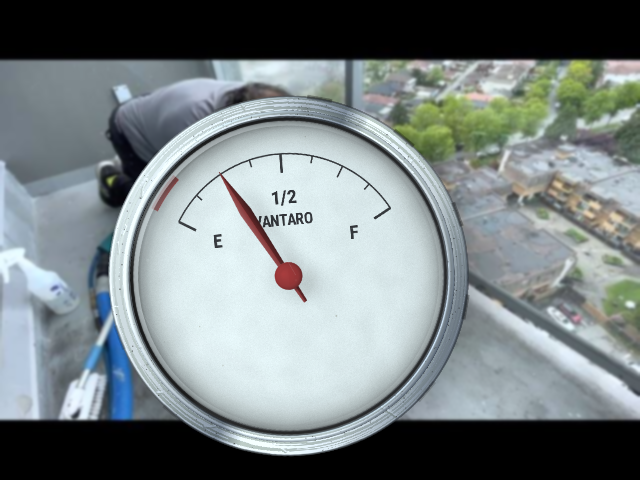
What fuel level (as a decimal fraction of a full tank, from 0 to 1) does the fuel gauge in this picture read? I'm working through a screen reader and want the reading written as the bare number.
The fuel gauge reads 0.25
